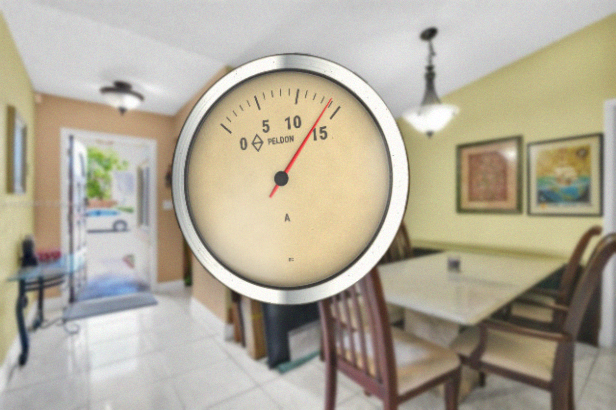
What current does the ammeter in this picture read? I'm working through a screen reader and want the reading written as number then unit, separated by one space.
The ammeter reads 14 A
